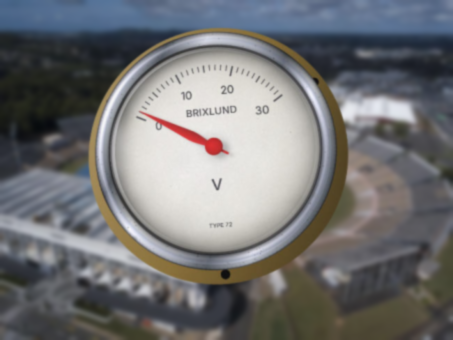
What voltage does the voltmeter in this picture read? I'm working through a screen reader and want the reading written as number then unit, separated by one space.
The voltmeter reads 1 V
